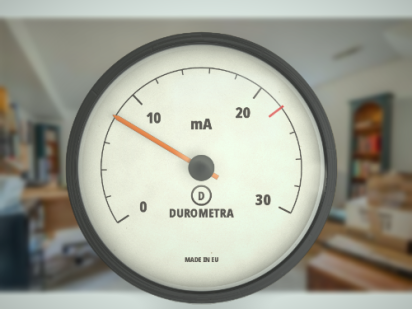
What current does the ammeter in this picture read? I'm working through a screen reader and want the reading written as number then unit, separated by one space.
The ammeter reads 8 mA
